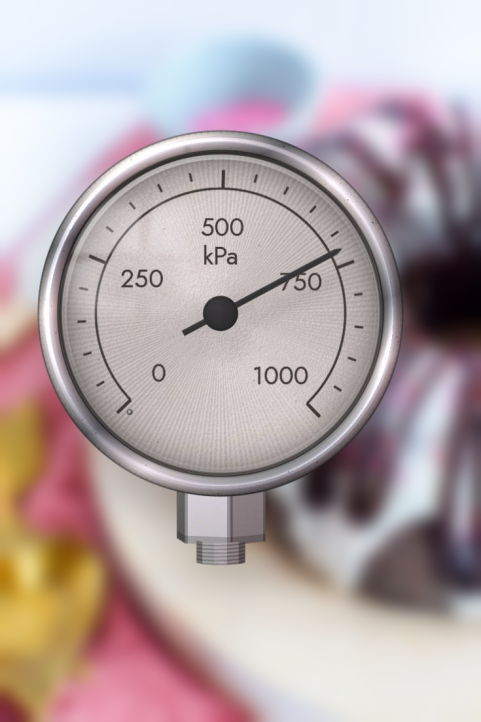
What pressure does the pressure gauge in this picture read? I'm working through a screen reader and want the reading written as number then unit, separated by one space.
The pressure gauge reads 725 kPa
